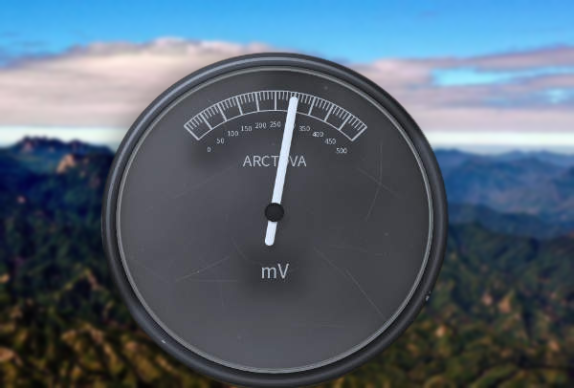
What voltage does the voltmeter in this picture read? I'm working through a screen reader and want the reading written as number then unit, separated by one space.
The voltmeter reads 300 mV
